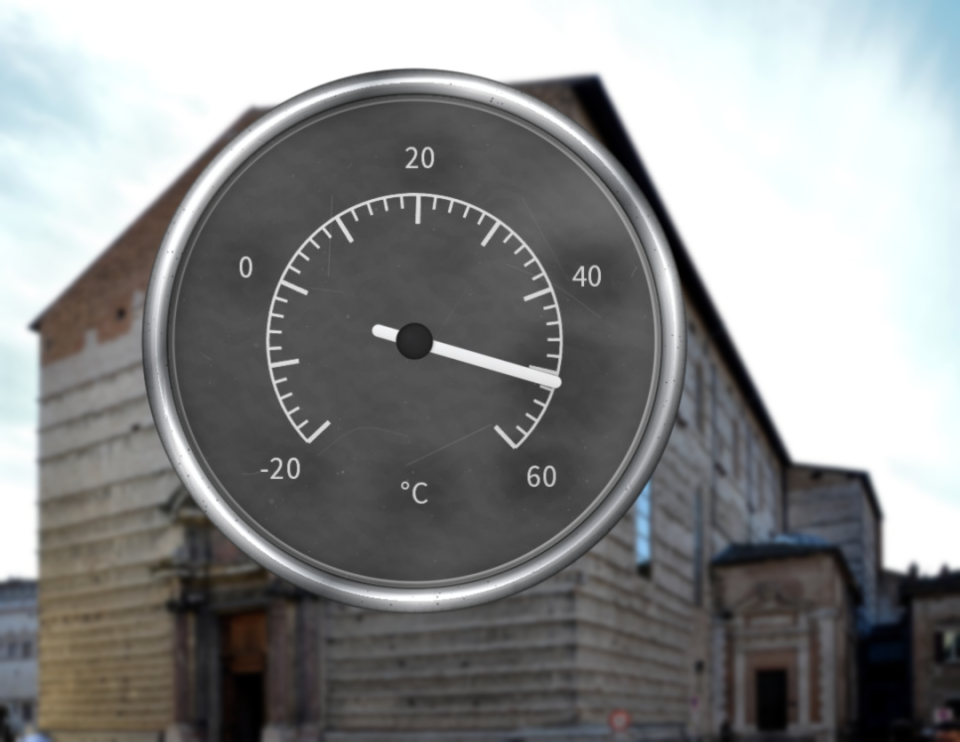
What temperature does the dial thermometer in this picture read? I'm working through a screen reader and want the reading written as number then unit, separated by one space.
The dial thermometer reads 51 °C
